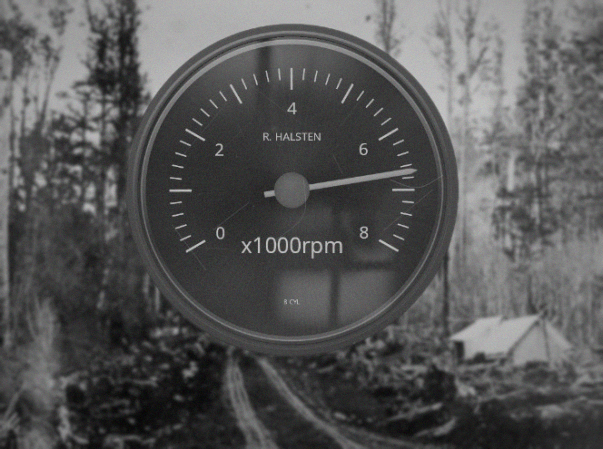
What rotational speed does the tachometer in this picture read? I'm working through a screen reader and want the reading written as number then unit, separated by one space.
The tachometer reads 6700 rpm
